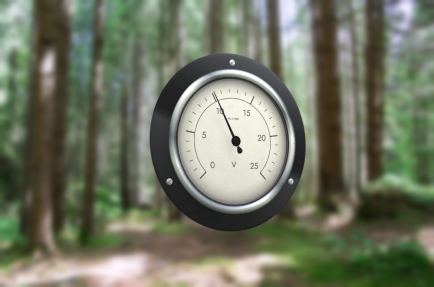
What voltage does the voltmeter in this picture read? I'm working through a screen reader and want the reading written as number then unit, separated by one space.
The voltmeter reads 10 V
